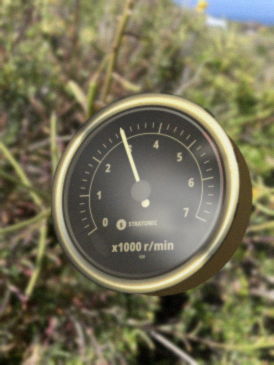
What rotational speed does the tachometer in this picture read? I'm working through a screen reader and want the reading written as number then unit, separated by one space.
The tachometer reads 3000 rpm
